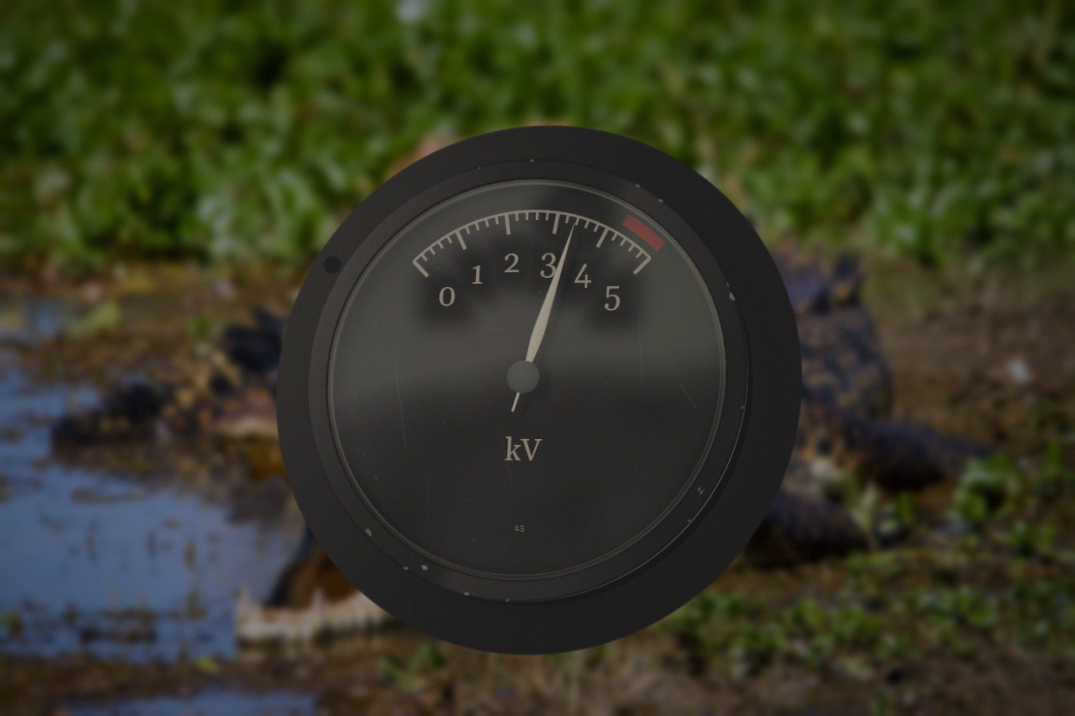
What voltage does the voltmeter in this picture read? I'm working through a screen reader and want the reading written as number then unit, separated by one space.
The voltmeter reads 3.4 kV
